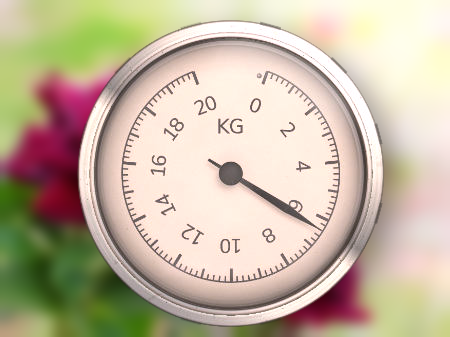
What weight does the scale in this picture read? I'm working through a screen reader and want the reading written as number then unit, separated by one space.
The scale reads 6.4 kg
